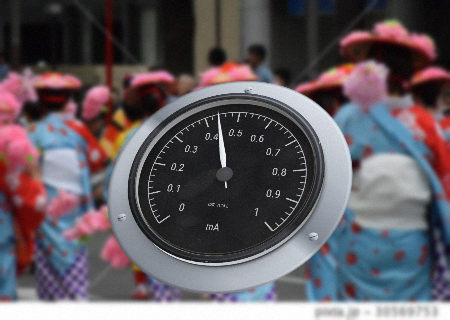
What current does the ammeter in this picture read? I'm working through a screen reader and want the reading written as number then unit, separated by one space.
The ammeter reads 0.44 mA
